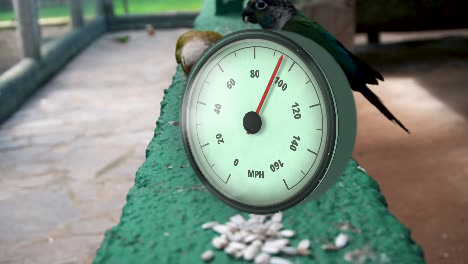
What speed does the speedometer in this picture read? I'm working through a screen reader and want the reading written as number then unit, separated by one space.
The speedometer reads 95 mph
